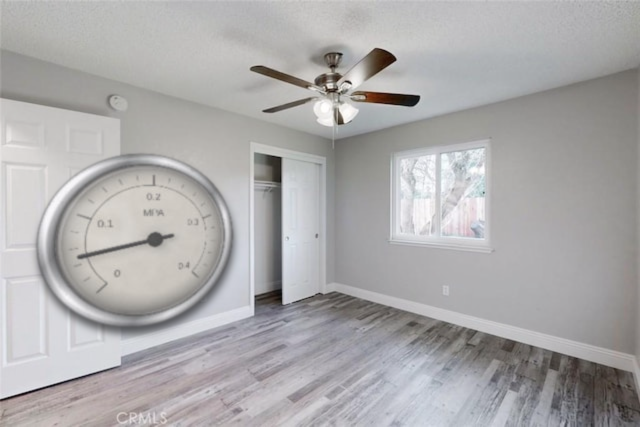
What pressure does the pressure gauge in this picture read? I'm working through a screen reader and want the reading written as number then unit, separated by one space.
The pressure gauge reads 0.05 MPa
